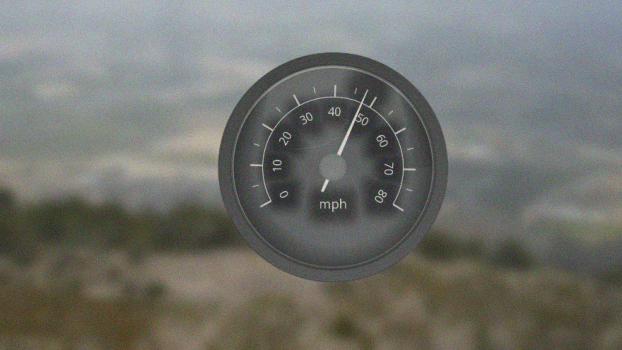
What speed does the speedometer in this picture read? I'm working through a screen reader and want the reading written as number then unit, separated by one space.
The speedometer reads 47.5 mph
